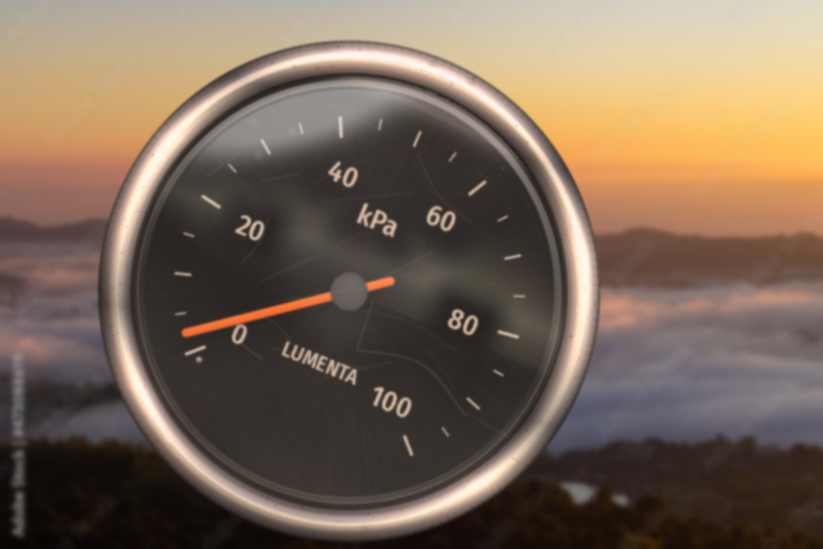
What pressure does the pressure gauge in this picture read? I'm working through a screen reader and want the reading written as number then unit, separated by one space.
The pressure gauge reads 2.5 kPa
